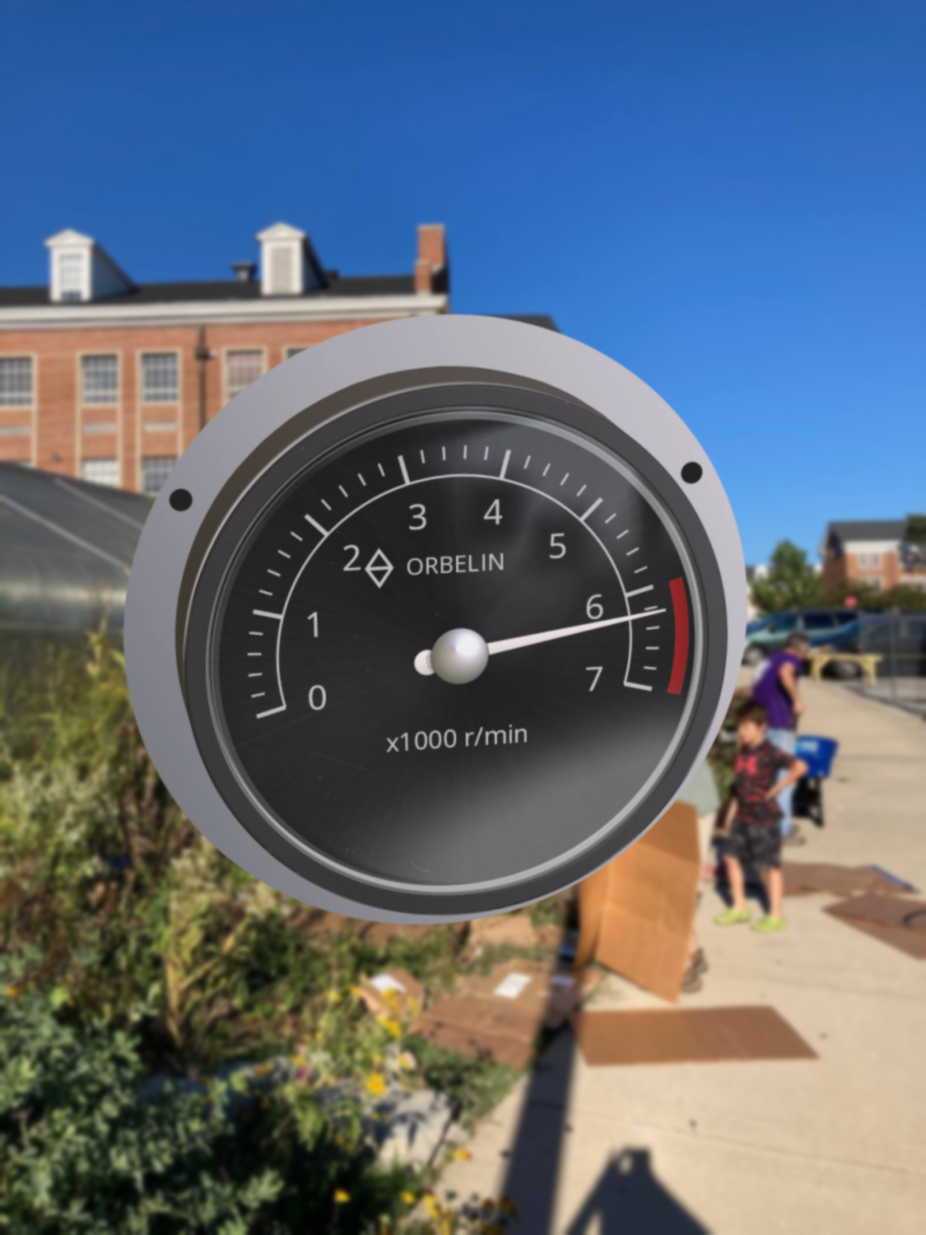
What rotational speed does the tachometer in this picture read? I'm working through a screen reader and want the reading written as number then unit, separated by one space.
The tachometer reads 6200 rpm
